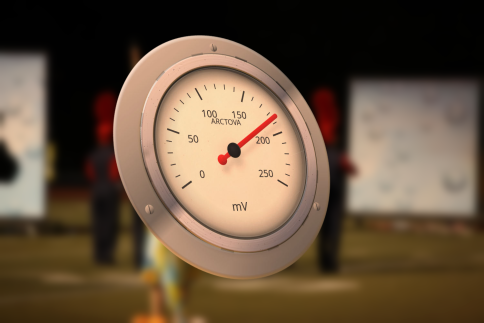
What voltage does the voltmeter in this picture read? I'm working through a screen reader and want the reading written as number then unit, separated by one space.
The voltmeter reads 185 mV
